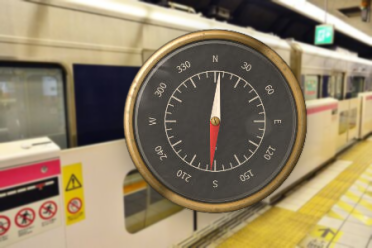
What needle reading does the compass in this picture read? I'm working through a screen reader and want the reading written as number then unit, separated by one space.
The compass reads 185 °
